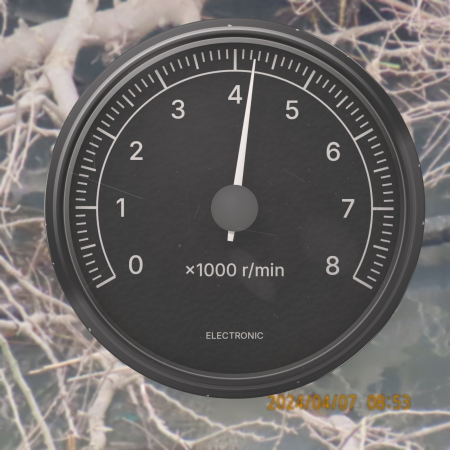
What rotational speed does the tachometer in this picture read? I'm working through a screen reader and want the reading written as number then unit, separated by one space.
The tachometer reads 4250 rpm
